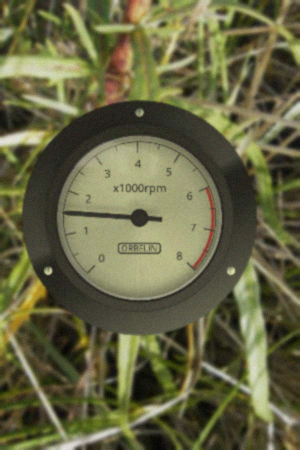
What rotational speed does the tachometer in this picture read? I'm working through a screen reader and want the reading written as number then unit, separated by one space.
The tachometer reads 1500 rpm
